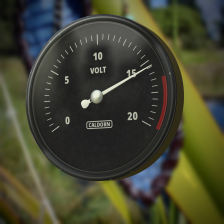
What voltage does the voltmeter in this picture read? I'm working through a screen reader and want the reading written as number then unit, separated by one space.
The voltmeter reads 15.5 V
